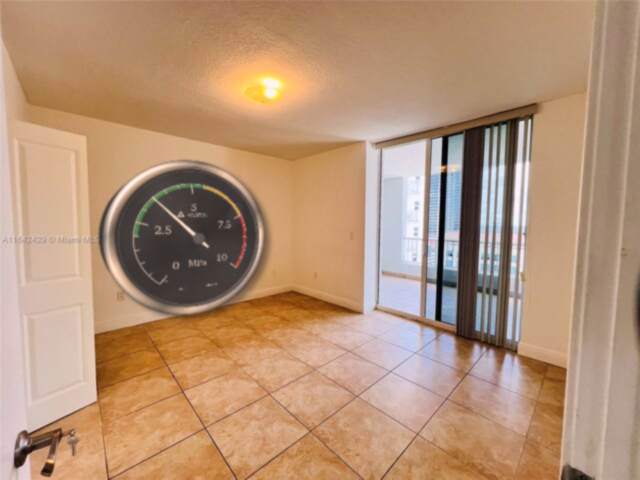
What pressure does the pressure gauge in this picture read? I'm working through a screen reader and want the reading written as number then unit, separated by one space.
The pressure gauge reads 3.5 MPa
